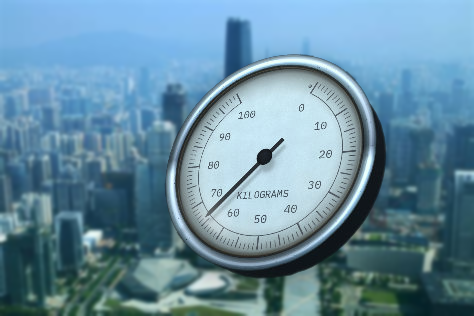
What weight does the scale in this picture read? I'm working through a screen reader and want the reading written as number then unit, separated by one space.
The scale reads 65 kg
